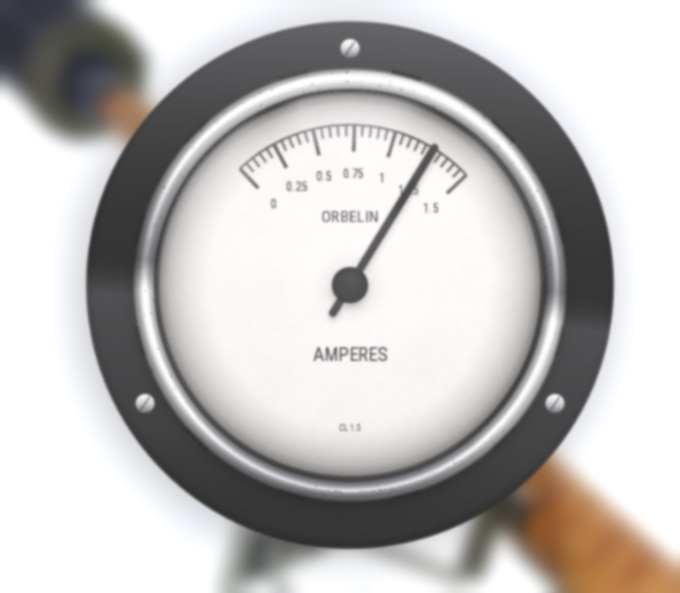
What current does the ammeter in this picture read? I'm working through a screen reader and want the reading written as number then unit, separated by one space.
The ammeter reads 1.25 A
